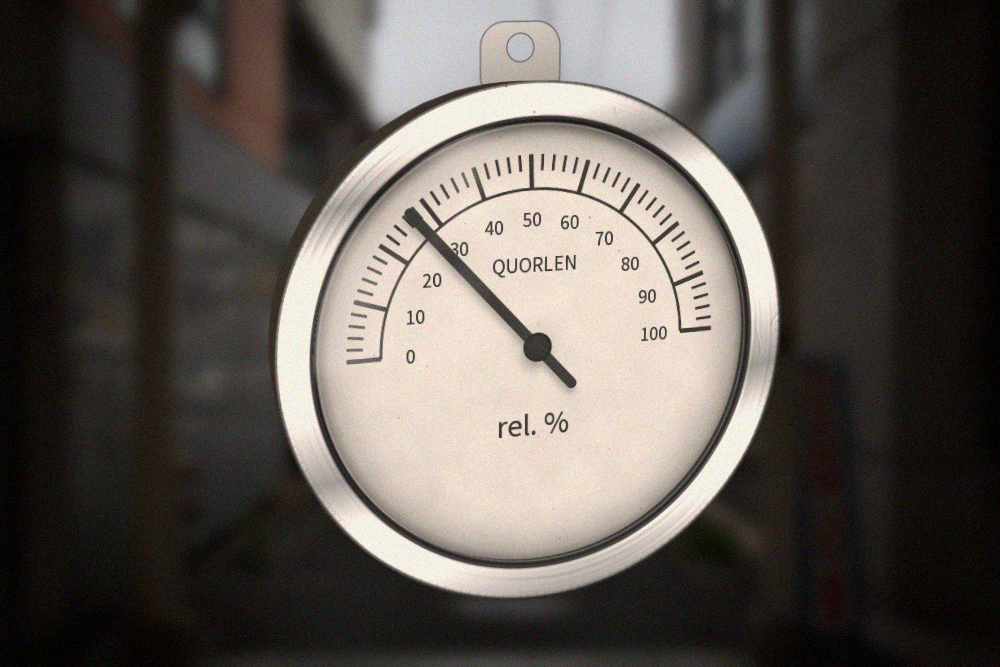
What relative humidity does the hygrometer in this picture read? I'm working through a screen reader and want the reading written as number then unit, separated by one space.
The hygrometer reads 27 %
